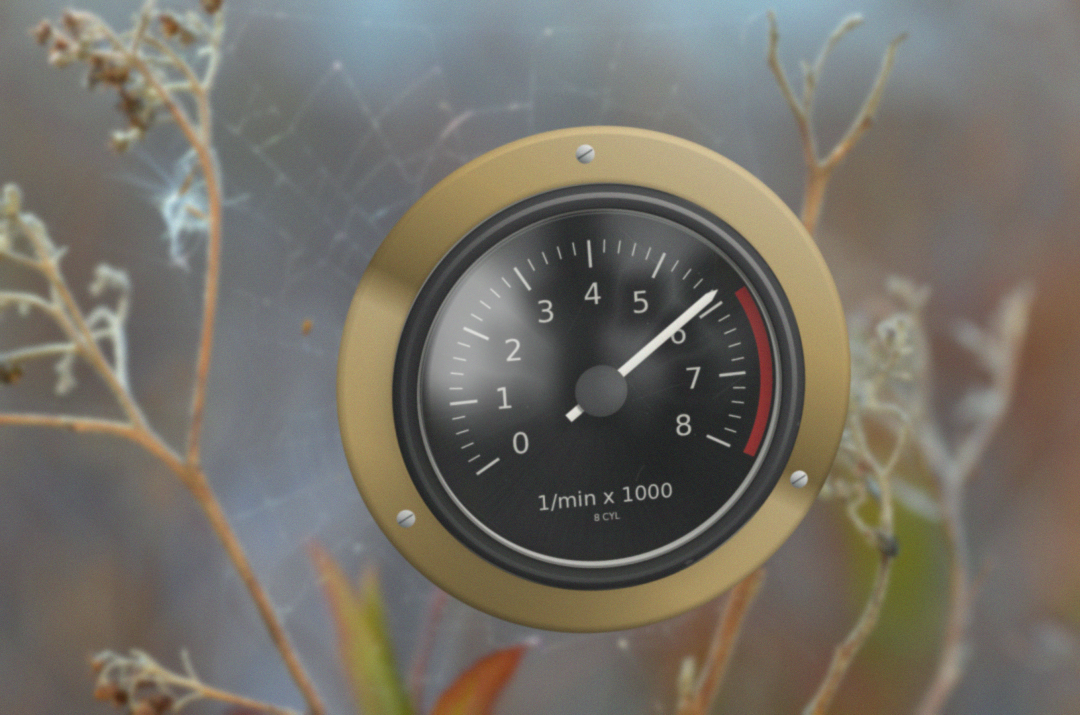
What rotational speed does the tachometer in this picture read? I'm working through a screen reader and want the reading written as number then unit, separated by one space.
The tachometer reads 5800 rpm
